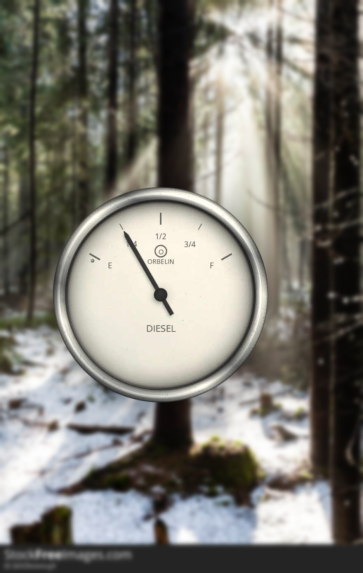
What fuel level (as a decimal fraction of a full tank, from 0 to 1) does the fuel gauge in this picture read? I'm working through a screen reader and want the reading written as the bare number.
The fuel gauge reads 0.25
